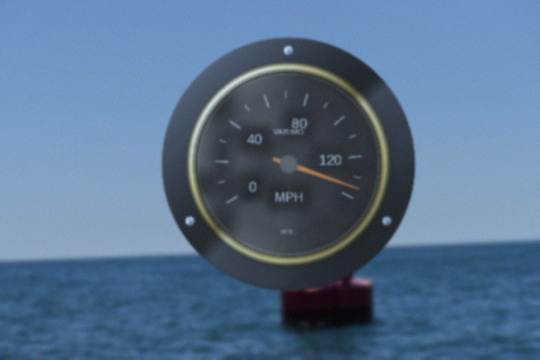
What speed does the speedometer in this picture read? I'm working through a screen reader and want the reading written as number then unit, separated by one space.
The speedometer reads 135 mph
